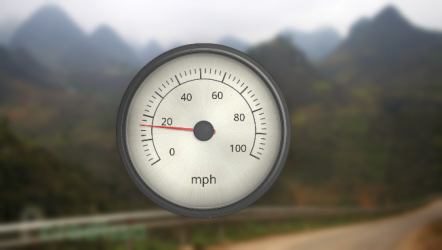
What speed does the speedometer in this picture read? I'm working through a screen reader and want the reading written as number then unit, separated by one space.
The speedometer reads 16 mph
